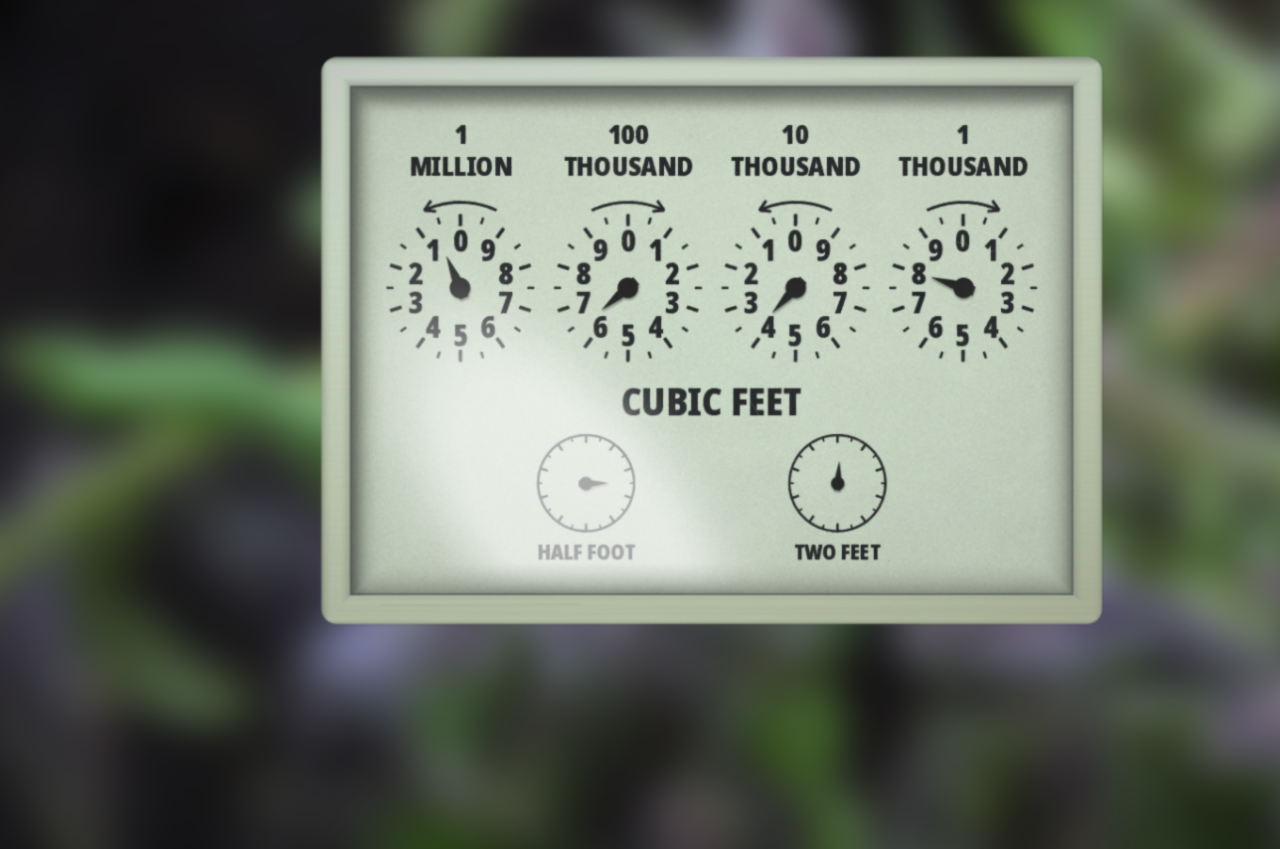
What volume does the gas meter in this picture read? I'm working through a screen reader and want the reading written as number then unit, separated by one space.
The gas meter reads 63800 ft³
